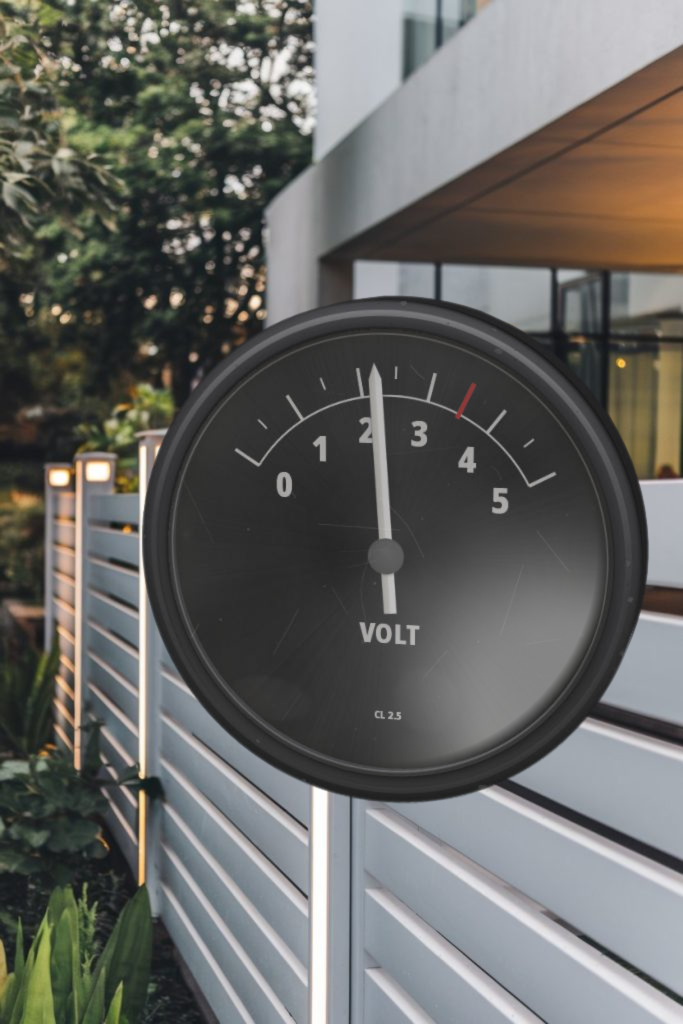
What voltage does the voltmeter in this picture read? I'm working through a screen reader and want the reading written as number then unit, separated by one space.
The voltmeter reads 2.25 V
